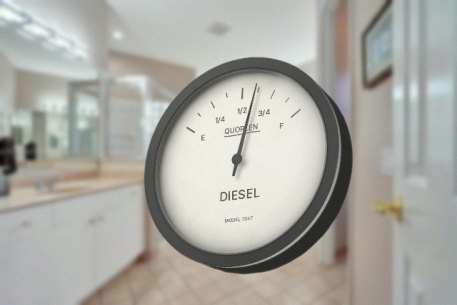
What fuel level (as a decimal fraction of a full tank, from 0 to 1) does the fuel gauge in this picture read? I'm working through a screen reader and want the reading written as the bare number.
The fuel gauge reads 0.625
